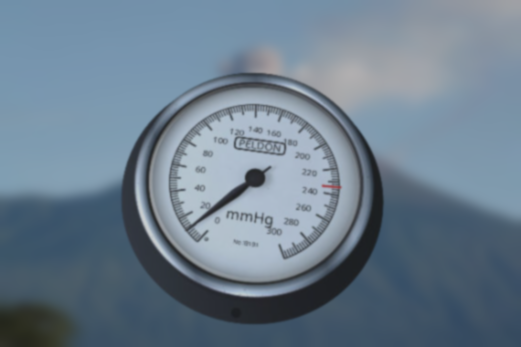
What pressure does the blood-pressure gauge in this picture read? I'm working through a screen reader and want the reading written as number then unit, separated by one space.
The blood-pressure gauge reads 10 mmHg
